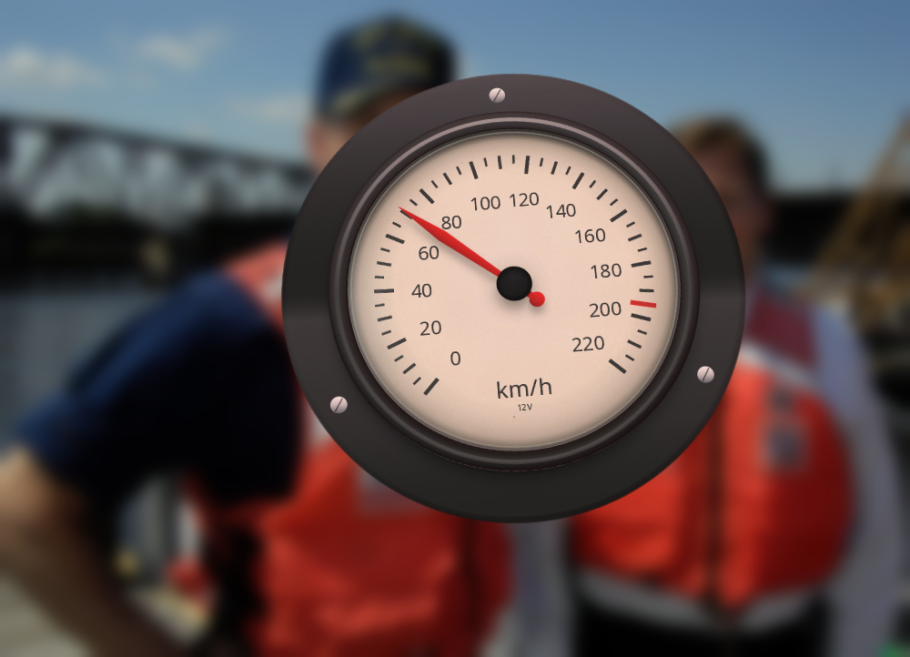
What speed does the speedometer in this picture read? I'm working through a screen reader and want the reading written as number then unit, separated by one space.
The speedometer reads 70 km/h
